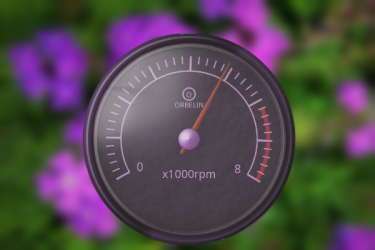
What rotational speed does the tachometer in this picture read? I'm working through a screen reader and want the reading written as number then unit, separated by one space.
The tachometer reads 4900 rpm
